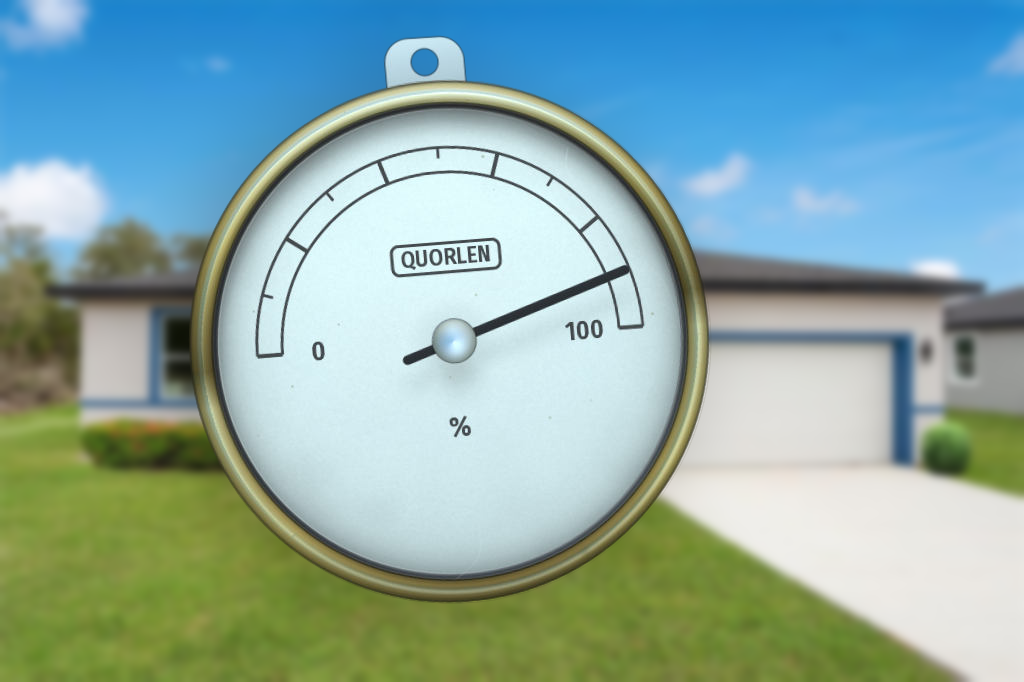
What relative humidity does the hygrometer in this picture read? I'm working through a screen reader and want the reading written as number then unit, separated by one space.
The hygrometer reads 90 %
